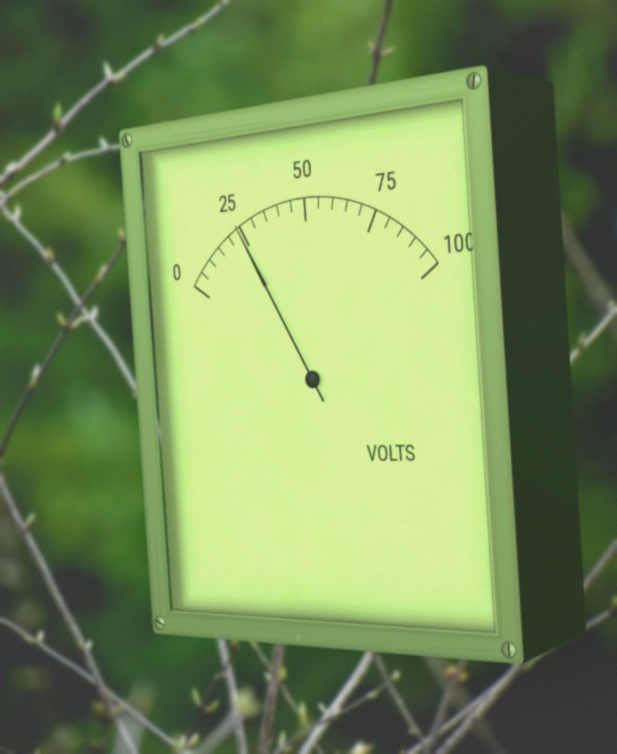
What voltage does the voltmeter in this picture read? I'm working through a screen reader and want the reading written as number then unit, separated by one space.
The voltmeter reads 25 V
